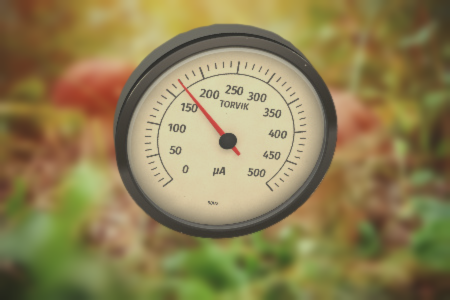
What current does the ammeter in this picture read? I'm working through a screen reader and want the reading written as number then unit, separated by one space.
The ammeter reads 170 µA
